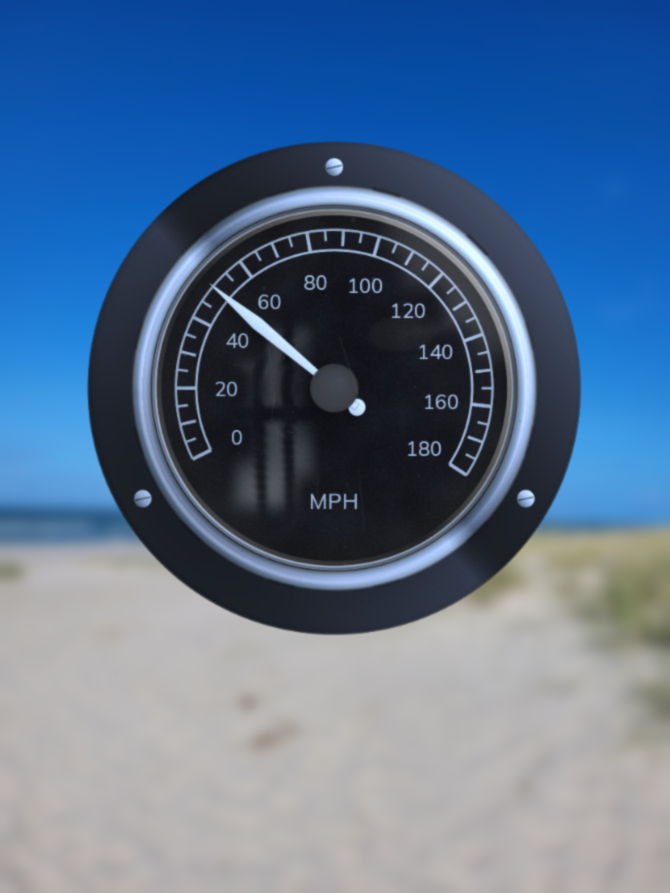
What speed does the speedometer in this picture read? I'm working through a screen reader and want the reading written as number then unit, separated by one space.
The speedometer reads 50 mph
